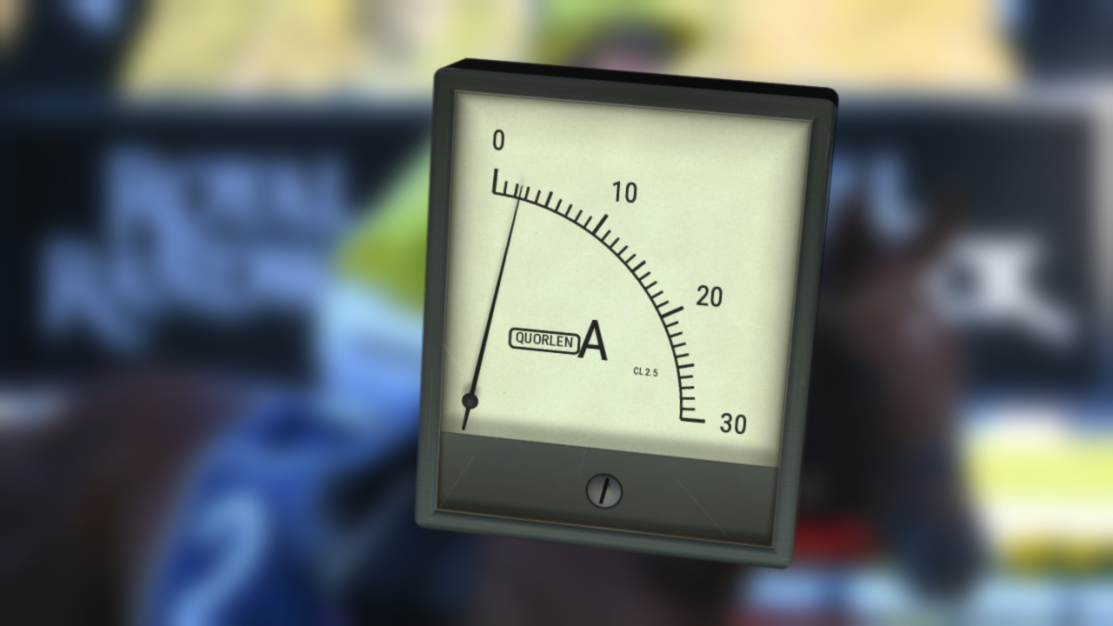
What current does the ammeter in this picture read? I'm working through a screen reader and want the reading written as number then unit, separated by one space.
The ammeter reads 2.5 A
